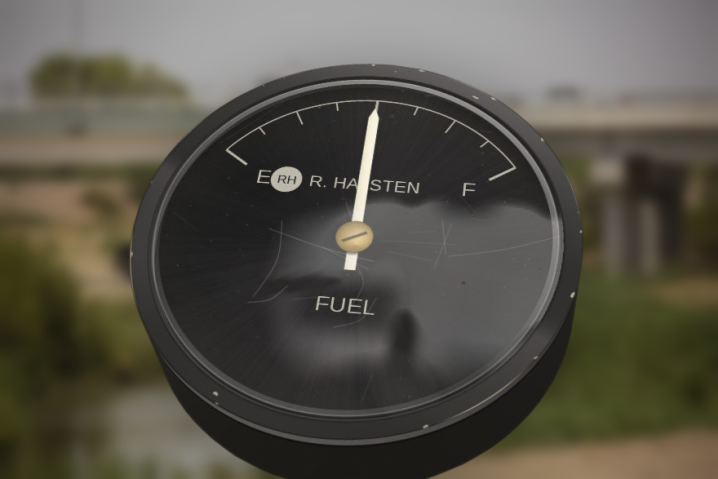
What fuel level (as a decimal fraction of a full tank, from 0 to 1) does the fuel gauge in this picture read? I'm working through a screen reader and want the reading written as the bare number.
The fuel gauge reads 0.5
